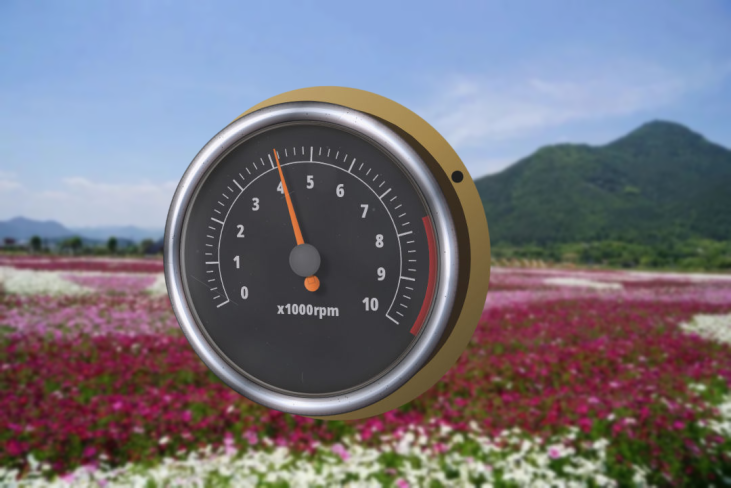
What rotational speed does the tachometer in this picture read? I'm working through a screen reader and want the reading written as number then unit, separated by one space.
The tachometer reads 4200 rpm
